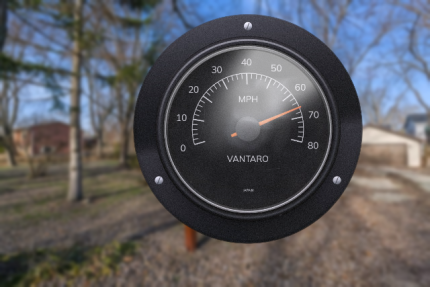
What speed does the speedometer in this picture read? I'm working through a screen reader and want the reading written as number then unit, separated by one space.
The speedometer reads 66 mph
